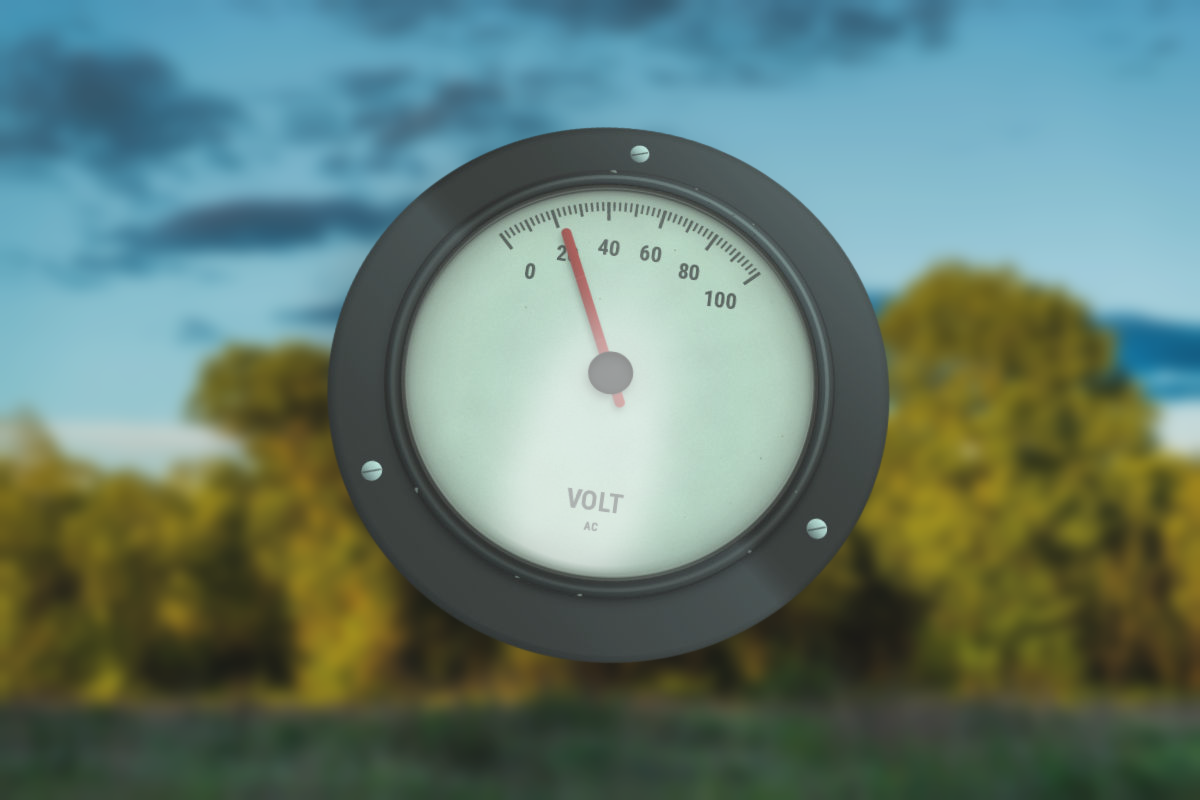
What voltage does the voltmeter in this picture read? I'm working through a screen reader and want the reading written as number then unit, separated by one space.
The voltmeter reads 22 V
